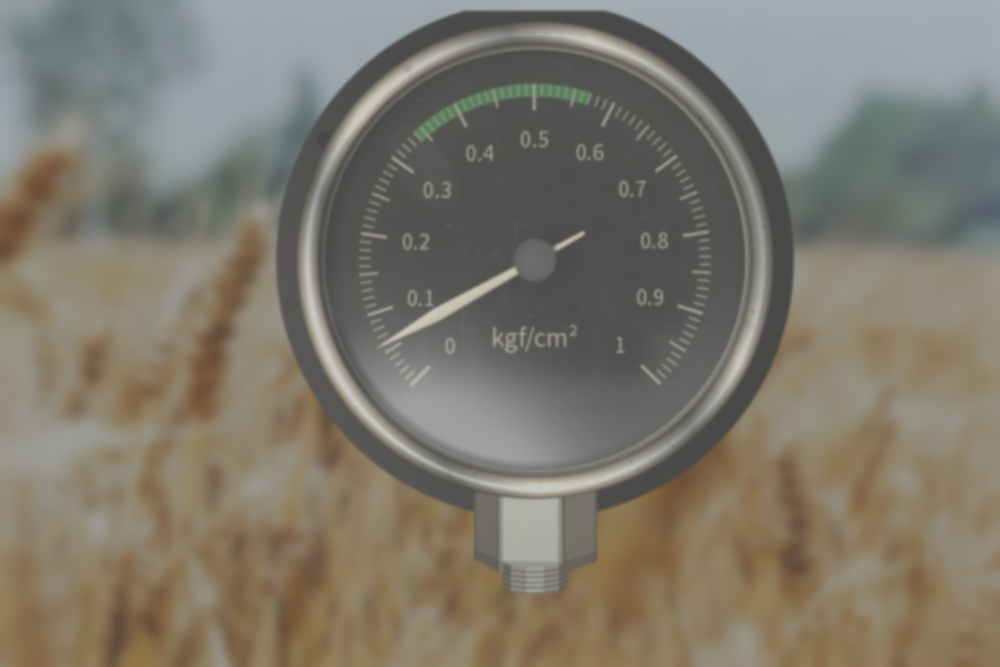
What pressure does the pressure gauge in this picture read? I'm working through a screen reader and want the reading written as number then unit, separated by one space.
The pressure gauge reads 0.06 kg/cm²
